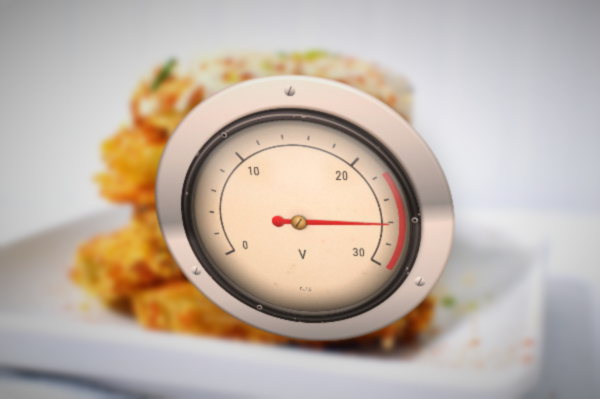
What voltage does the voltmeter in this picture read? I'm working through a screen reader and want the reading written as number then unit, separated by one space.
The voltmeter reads 26 V
